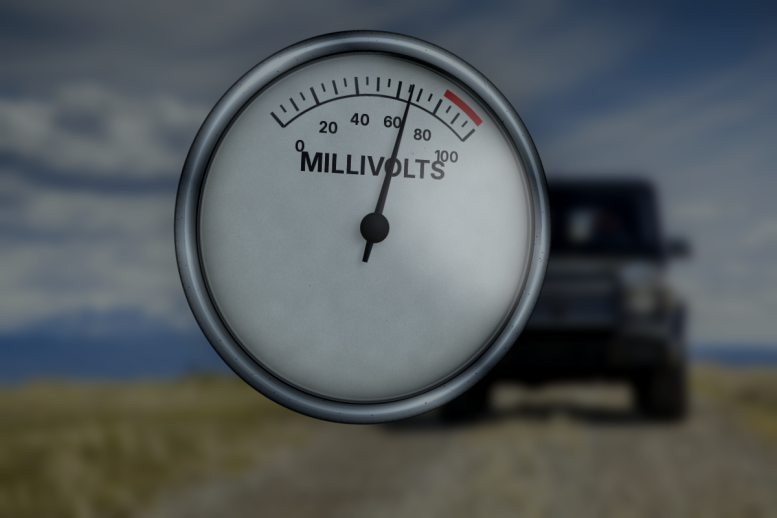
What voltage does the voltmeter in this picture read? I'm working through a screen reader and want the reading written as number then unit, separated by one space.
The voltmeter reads 65 mV
